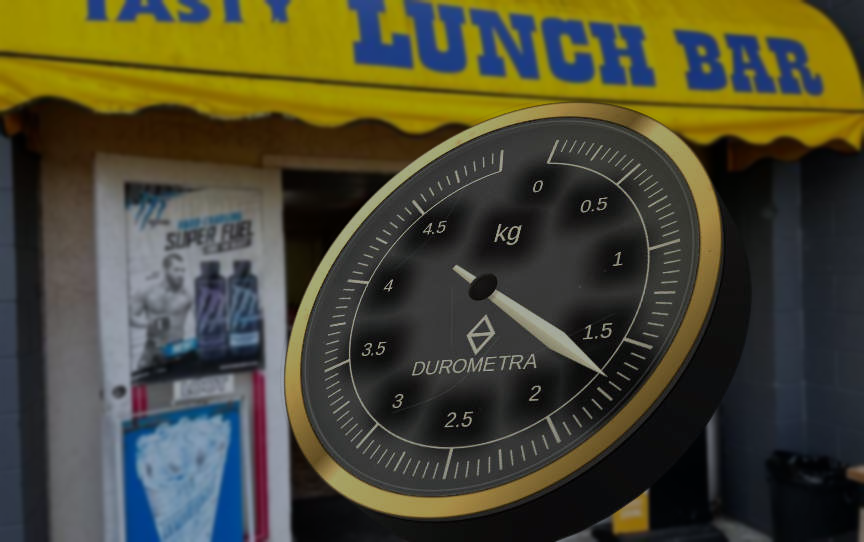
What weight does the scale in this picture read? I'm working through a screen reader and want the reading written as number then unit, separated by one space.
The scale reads 1.7 kg
